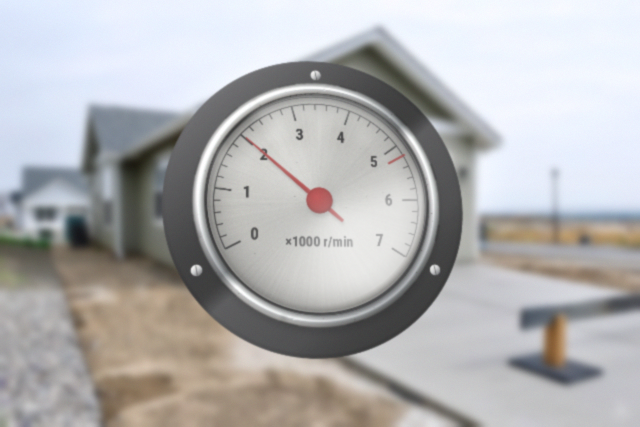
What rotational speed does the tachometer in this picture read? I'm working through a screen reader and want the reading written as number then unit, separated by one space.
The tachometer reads 2000 rpm
